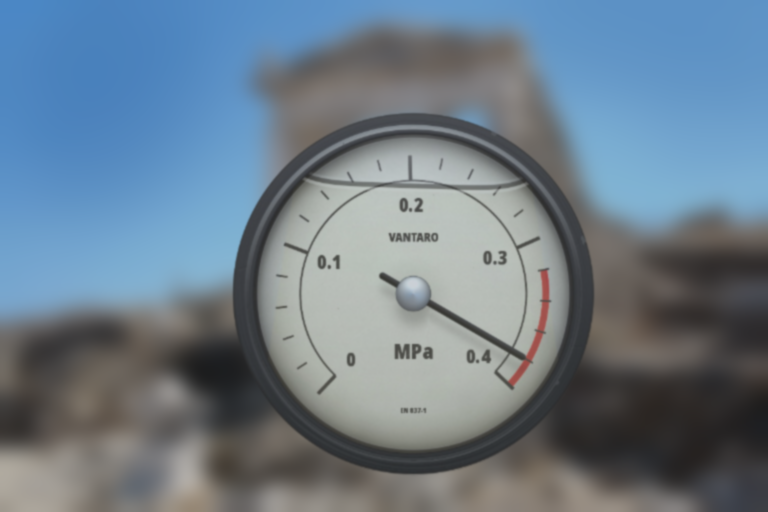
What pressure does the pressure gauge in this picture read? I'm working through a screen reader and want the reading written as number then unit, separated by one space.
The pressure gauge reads 0.38 MPa
